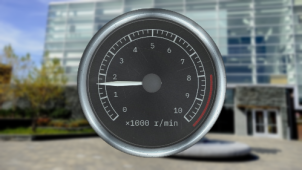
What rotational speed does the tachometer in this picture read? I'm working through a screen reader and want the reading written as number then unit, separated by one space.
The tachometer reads 1600 rpm
